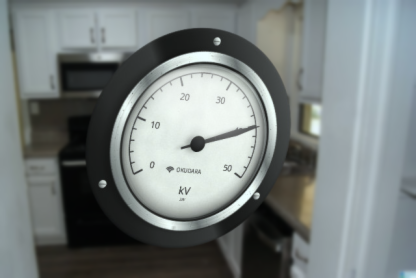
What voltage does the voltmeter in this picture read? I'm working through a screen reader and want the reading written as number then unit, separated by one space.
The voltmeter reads 40 kV
